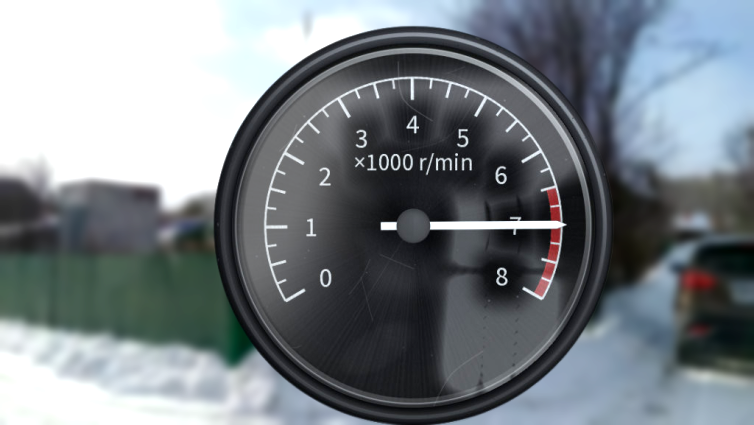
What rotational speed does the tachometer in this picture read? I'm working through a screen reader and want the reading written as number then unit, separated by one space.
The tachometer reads 7000 rpm
